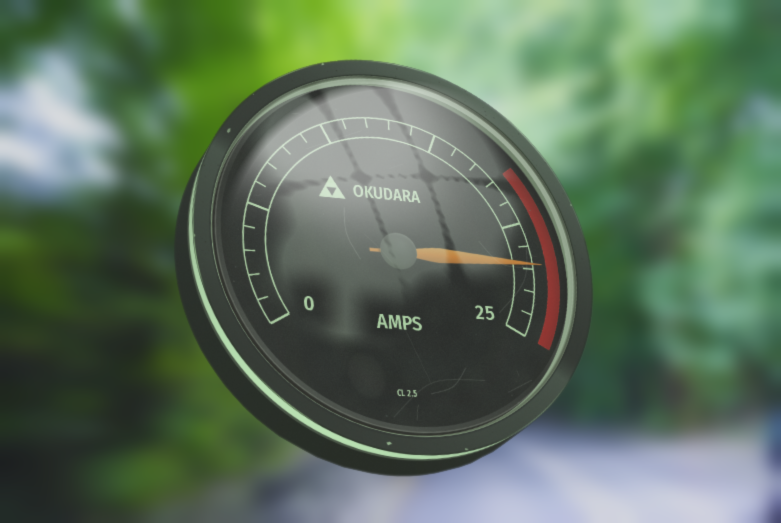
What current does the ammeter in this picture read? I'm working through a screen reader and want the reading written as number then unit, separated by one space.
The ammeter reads 22 A
